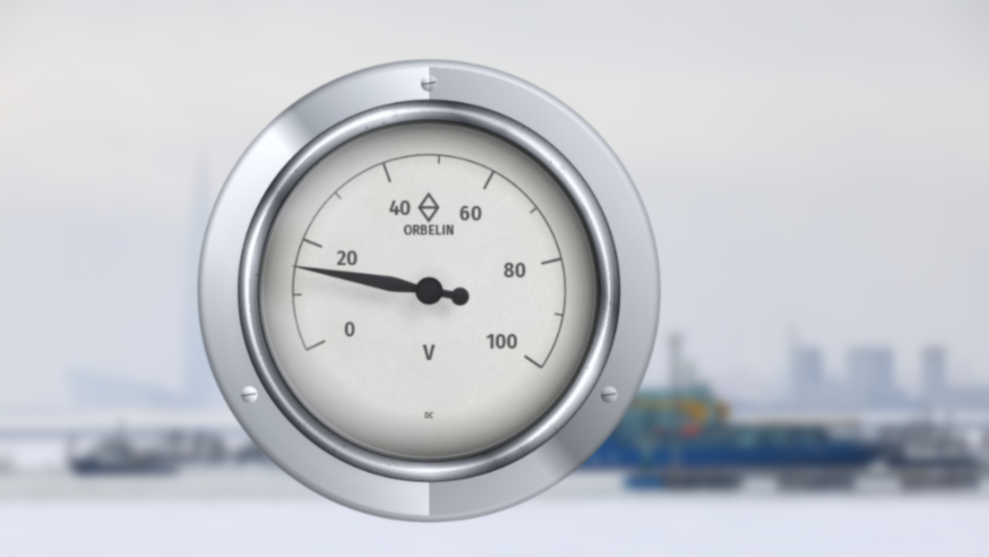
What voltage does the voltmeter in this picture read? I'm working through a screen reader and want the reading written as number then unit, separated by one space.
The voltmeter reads 15 V
